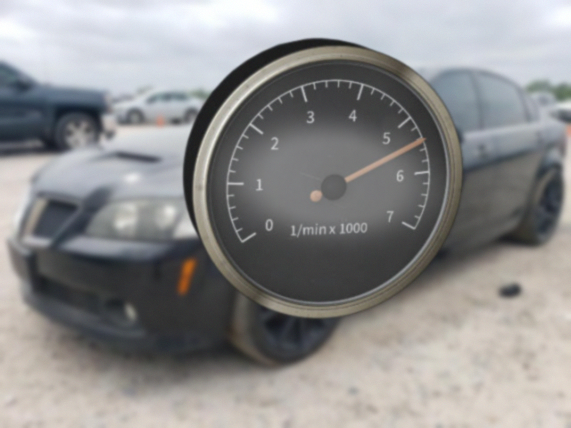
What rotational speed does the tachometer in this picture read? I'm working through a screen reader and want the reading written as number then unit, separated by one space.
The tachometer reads 5400 rpm
